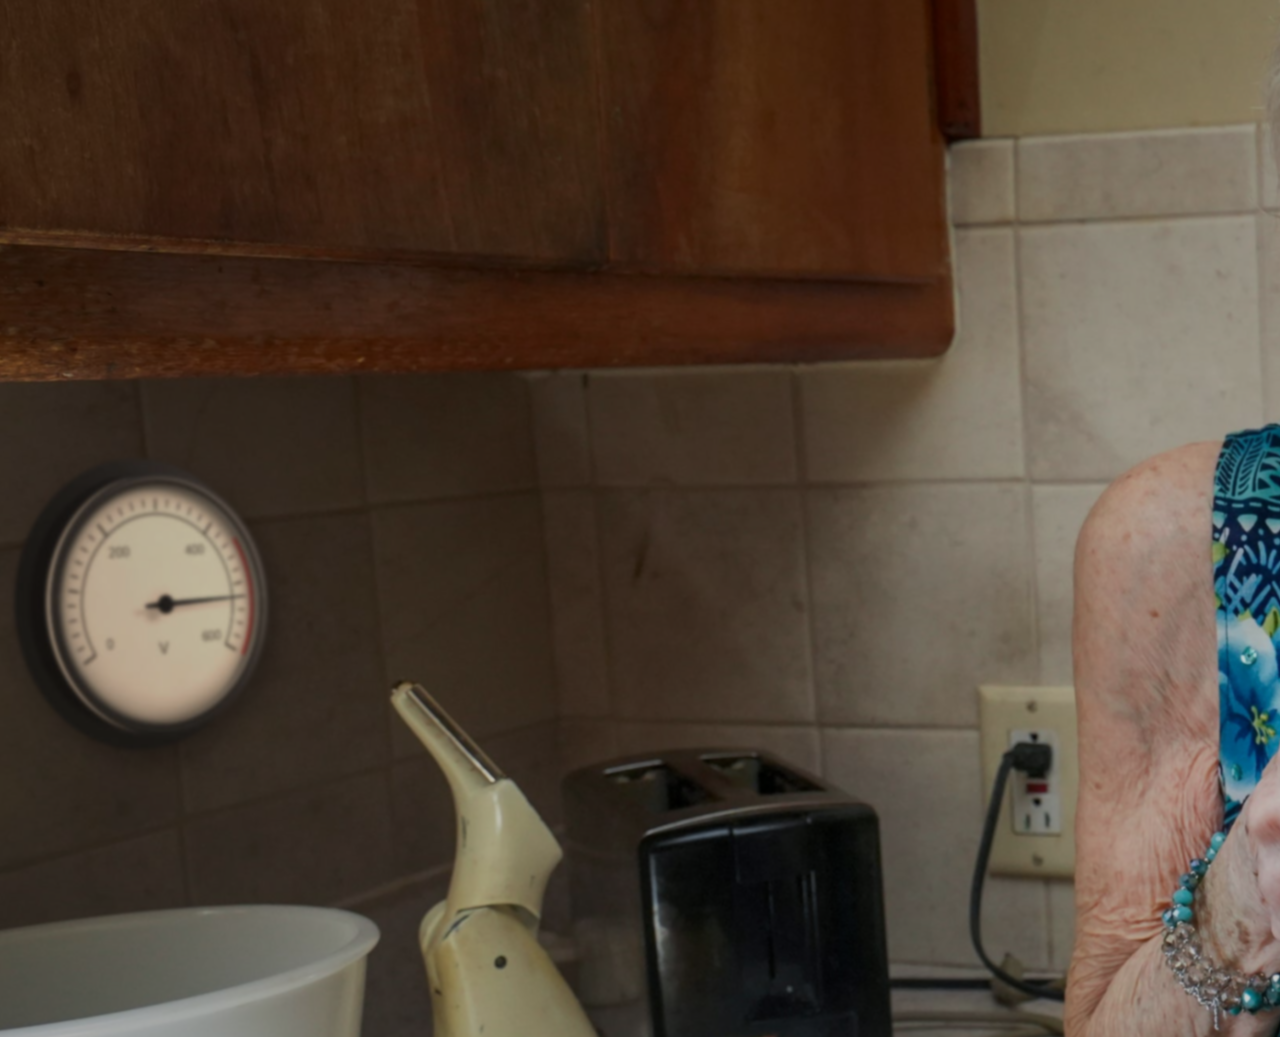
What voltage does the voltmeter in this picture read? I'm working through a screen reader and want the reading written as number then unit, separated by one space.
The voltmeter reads 520 V
